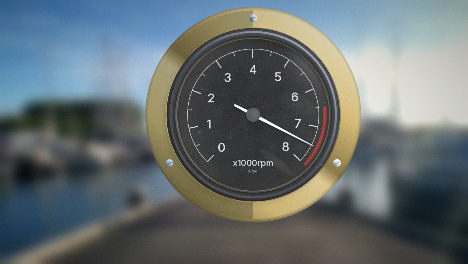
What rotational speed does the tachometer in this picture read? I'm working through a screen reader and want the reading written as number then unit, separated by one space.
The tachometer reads 7500 rpm
